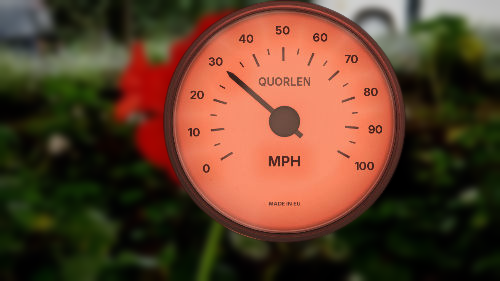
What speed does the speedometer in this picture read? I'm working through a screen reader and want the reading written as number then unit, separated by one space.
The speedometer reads 30 mph
